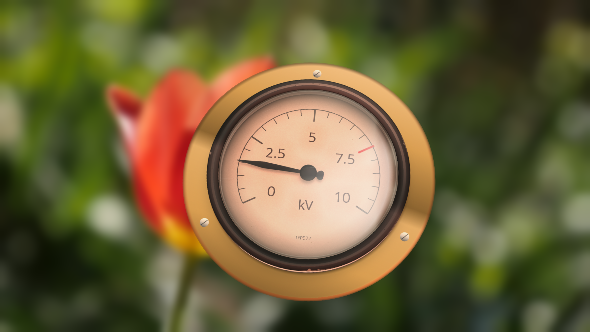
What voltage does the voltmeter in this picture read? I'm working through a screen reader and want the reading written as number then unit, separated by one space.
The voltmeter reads 1.5 kV
